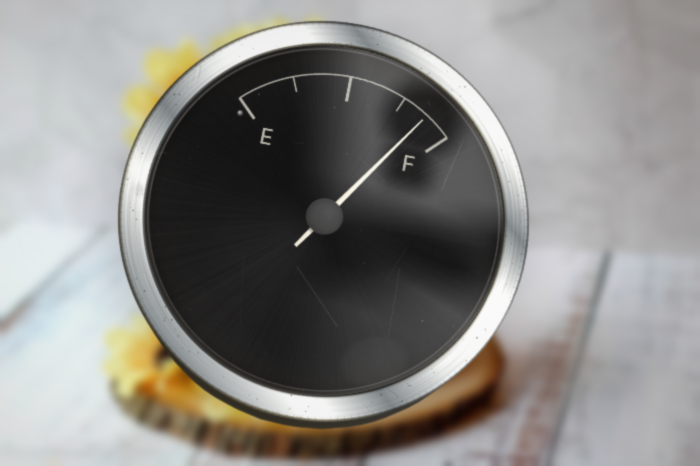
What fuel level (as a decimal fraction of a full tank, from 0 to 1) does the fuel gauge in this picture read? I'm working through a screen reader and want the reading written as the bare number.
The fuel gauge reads 0.875
